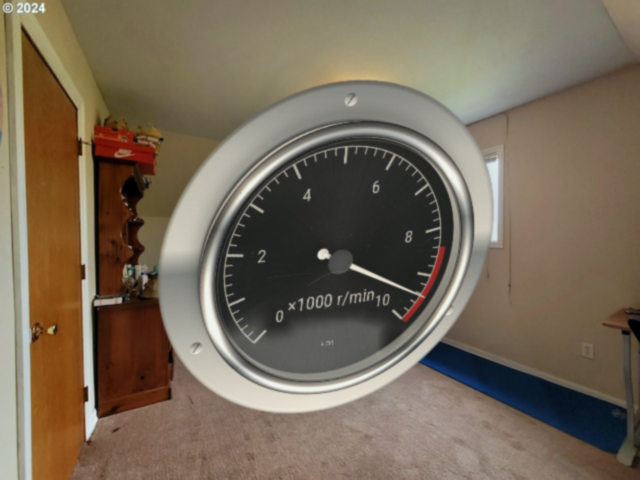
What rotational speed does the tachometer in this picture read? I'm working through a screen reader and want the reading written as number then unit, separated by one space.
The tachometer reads 9400 rpm
